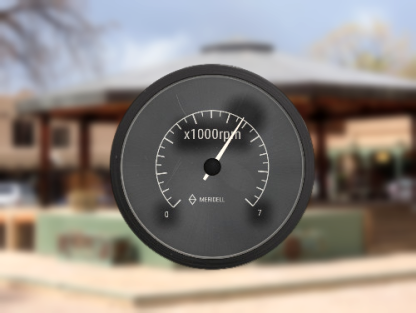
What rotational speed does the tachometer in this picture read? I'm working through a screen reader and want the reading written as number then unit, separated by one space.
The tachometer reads 4375 rpm
